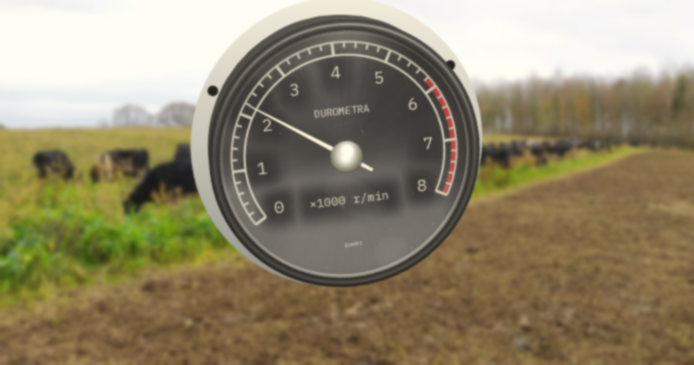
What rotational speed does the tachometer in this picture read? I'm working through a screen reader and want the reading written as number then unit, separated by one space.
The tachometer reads 2200 rpm
